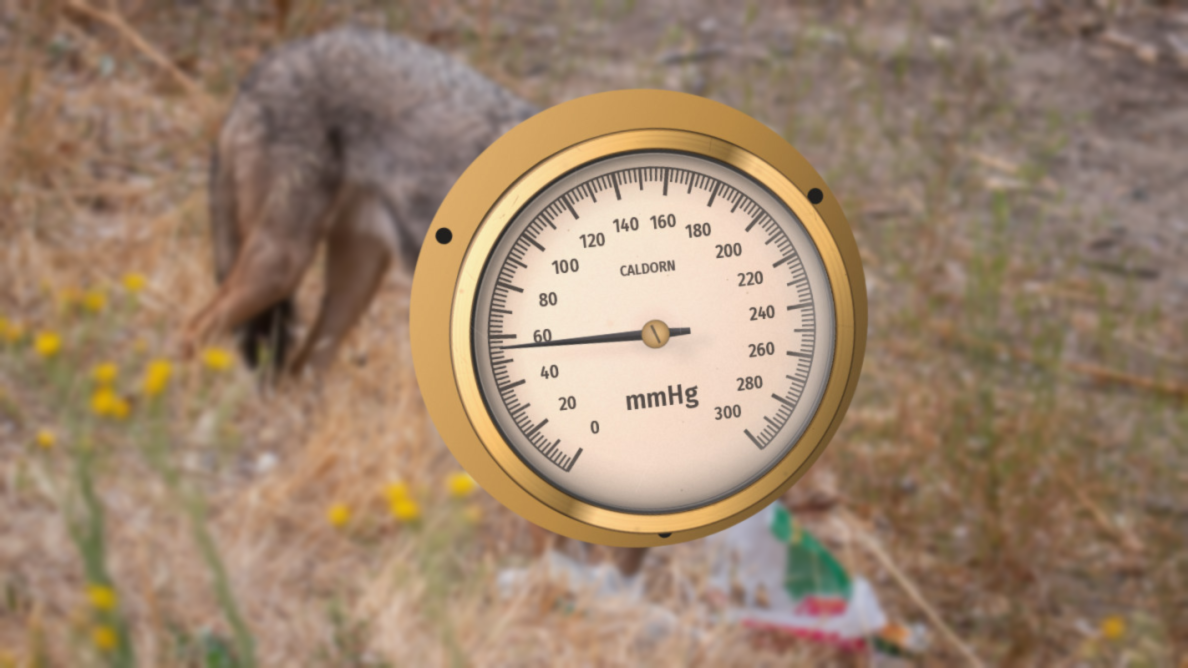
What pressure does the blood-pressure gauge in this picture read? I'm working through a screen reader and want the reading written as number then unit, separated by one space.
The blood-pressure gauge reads 56 mmHg
